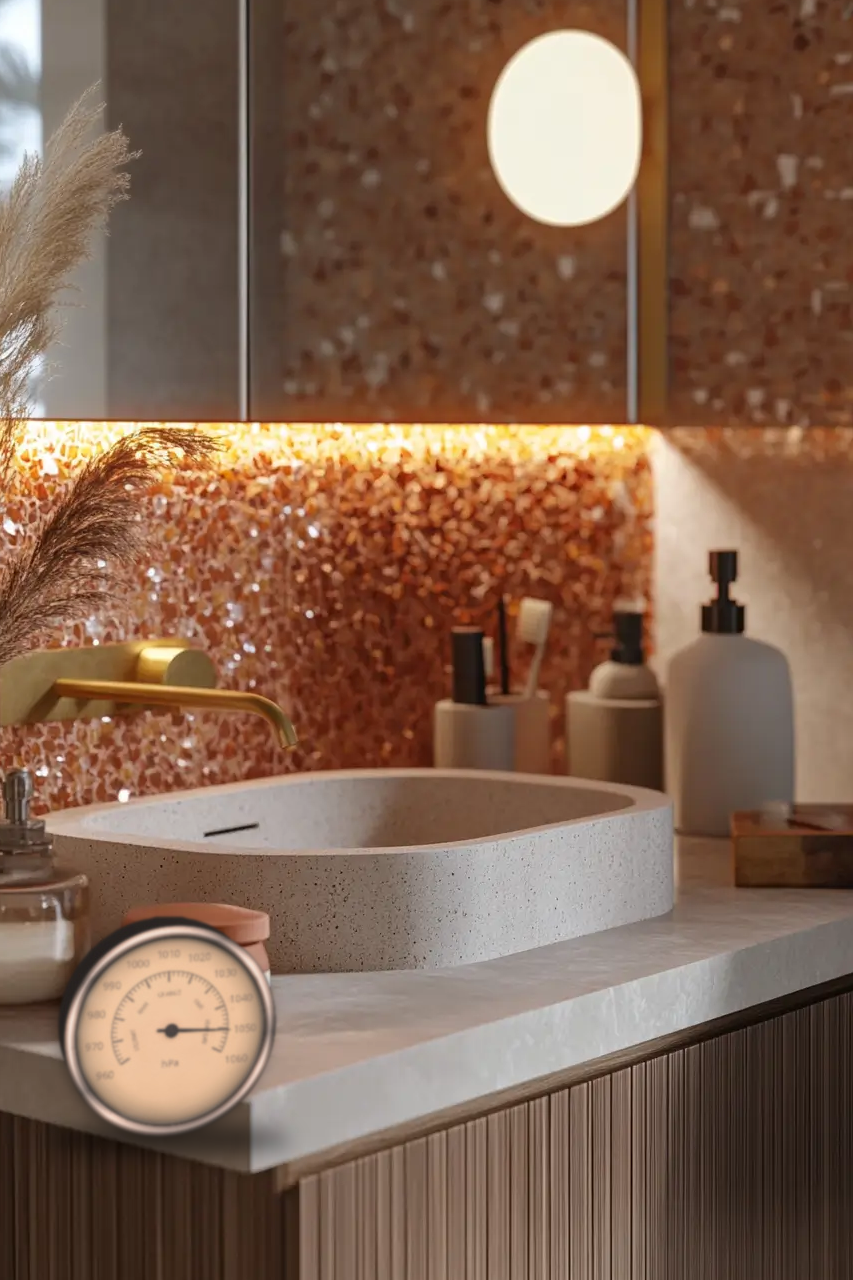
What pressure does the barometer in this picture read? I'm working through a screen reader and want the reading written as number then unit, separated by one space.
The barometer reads 1050 hPa
